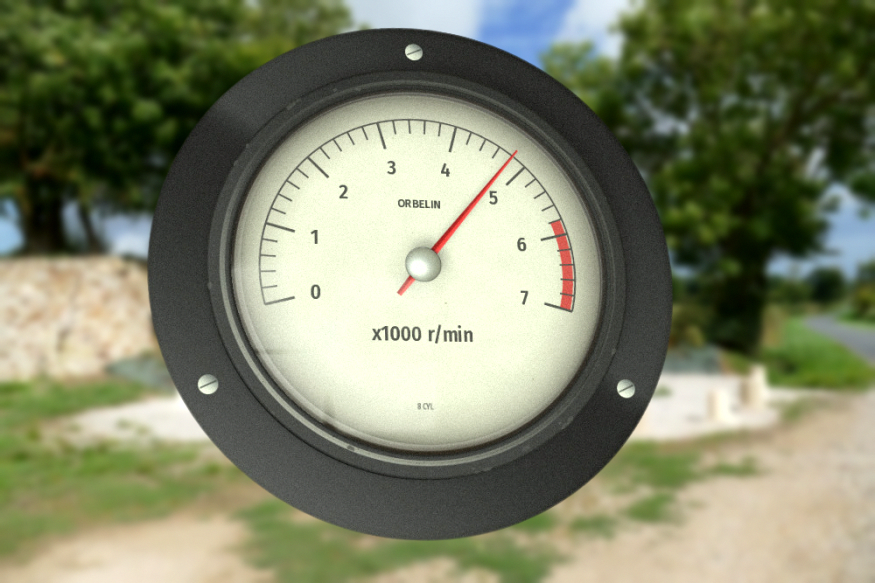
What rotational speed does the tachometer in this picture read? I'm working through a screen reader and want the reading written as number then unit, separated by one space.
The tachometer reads 4800 rpm
